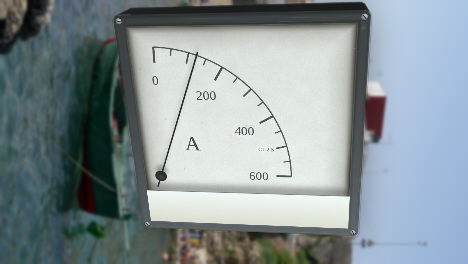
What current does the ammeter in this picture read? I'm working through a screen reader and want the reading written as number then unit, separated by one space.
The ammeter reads 125 A
